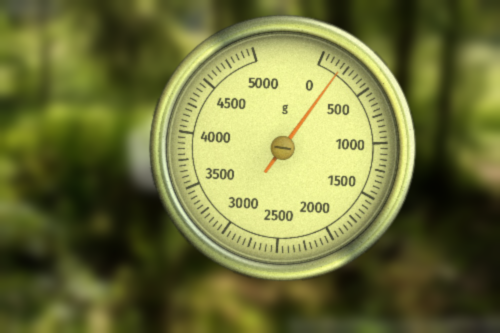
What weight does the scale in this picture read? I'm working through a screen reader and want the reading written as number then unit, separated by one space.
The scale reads 200 g
